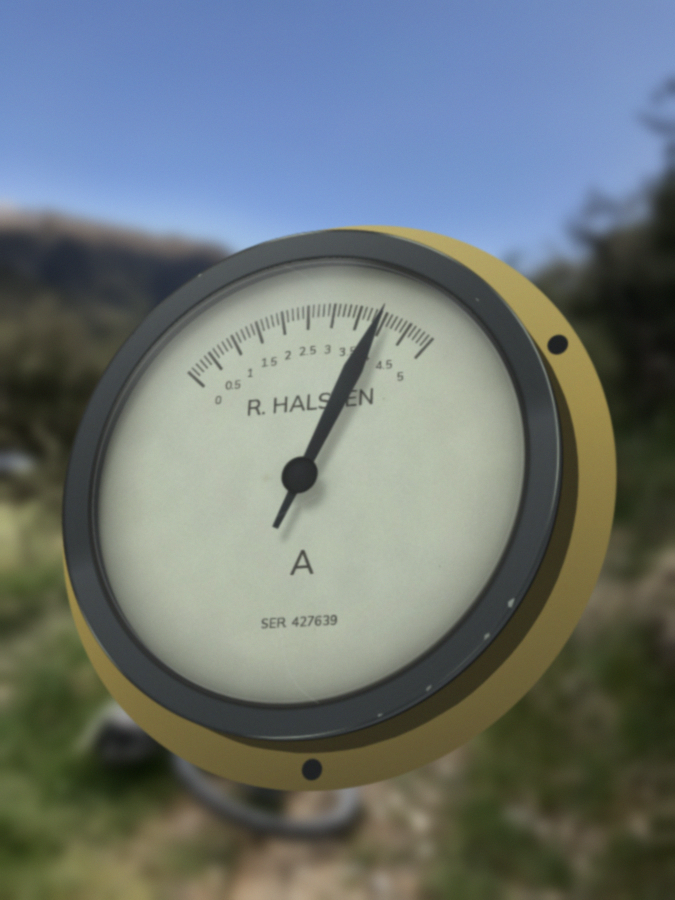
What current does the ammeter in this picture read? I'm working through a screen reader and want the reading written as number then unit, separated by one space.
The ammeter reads 4 A
